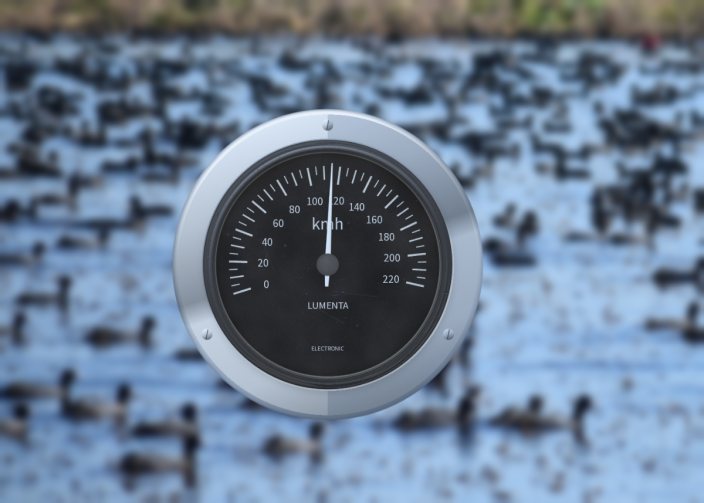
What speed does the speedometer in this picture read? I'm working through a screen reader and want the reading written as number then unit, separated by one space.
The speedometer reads 115 km/h
